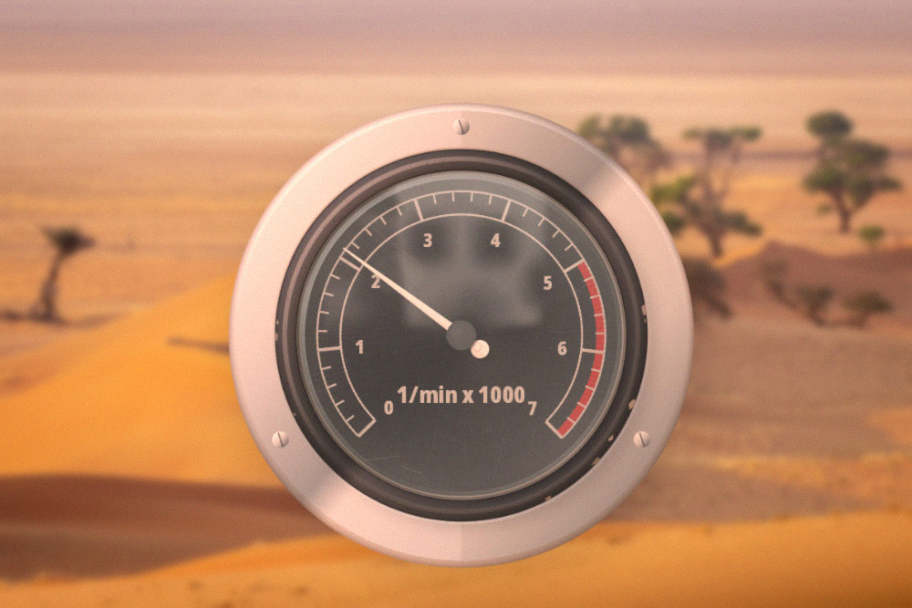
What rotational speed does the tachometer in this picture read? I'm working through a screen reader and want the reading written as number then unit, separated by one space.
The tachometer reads 2100 rpm
